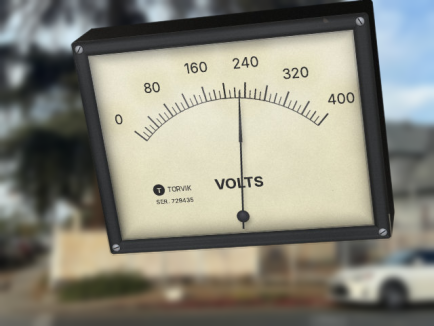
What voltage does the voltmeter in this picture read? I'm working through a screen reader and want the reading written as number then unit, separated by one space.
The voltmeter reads 230 V
